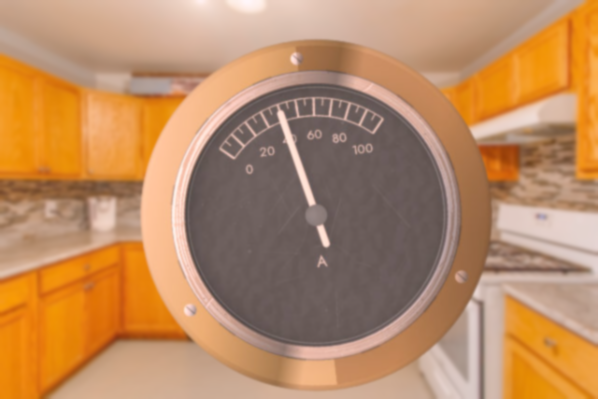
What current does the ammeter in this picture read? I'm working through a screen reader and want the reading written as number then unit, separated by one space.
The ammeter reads 40 A
